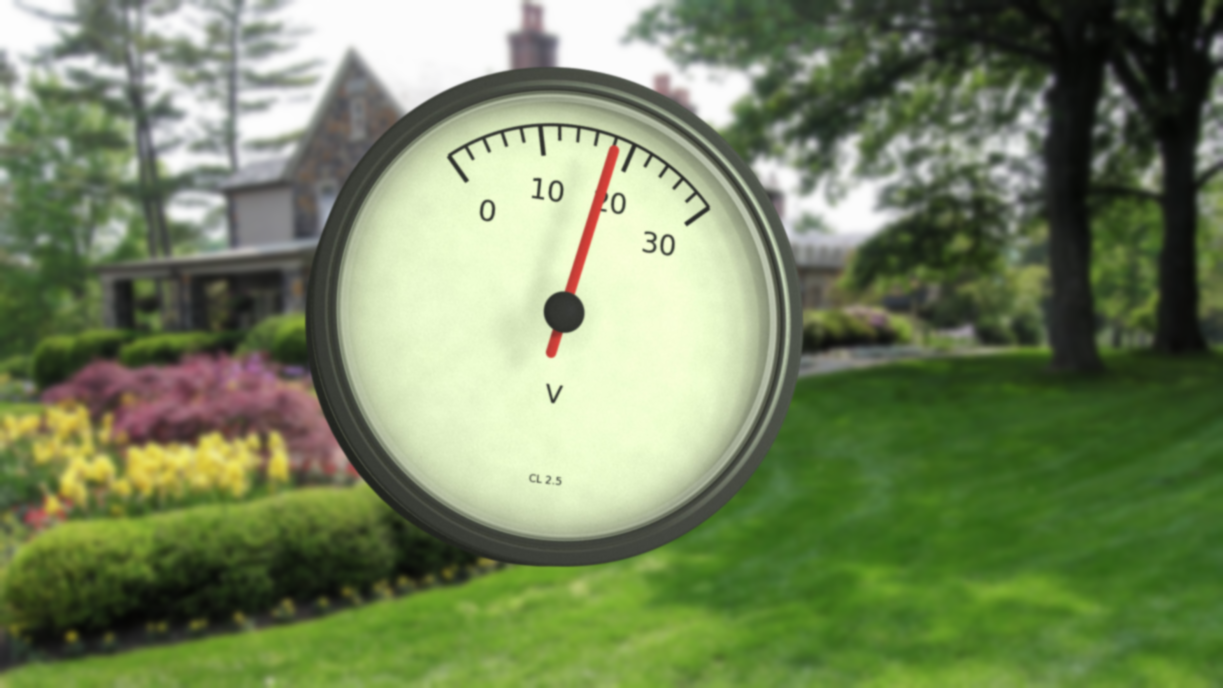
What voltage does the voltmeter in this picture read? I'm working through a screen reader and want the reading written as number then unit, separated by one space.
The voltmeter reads 18 V
